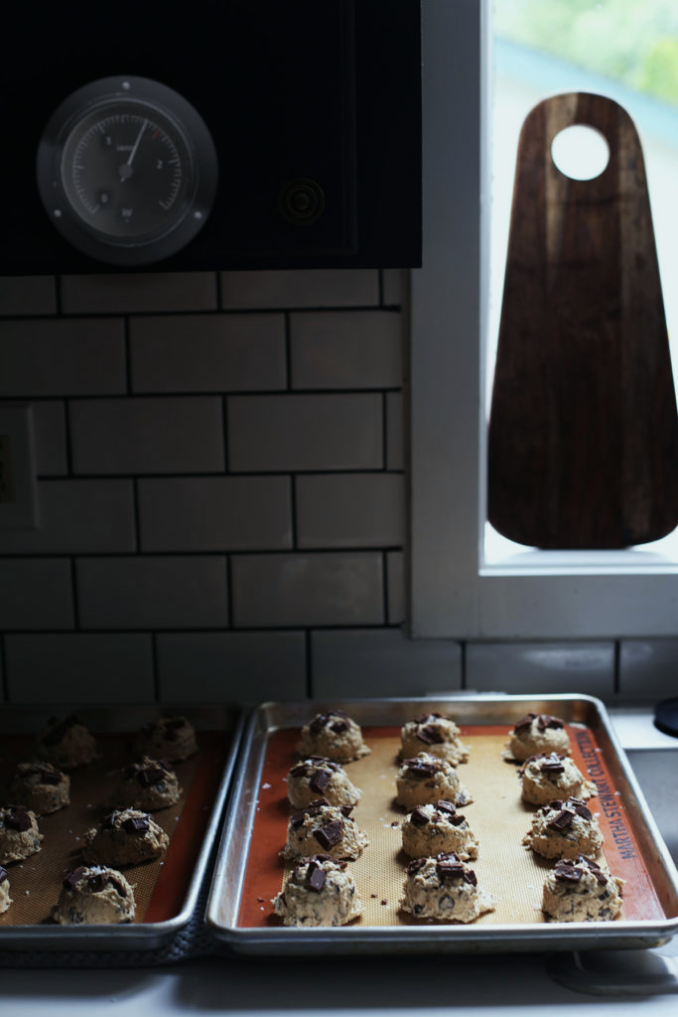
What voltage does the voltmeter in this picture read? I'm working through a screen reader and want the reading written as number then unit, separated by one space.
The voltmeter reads 1.5 kV
